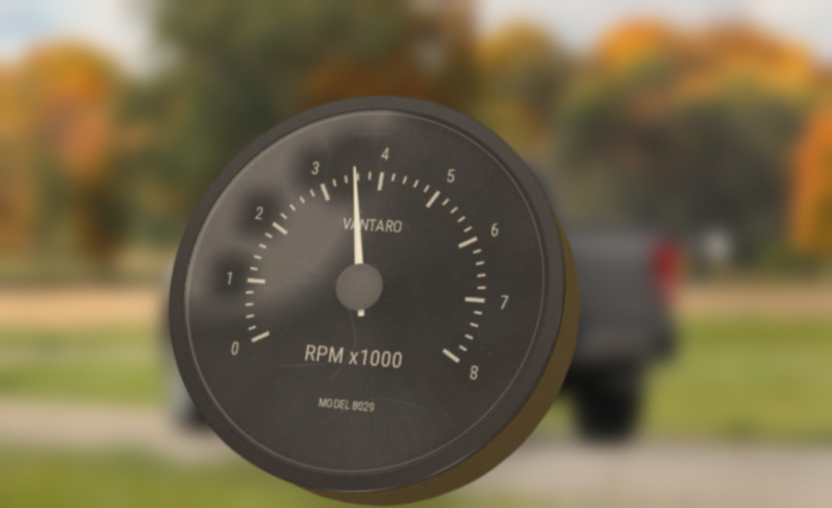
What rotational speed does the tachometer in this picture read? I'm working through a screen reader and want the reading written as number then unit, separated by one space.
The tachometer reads 3600 rpm
